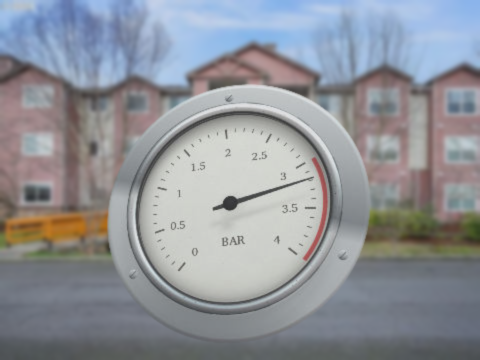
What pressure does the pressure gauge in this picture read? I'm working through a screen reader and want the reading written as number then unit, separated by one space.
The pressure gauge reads 3.2 bar
